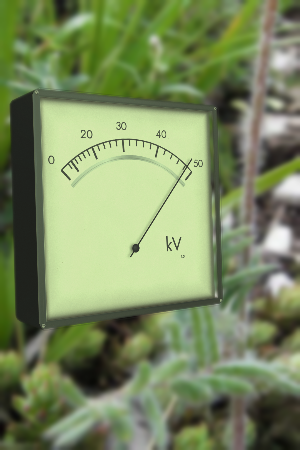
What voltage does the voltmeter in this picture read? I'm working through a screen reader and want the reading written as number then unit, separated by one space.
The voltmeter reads 48 kV
